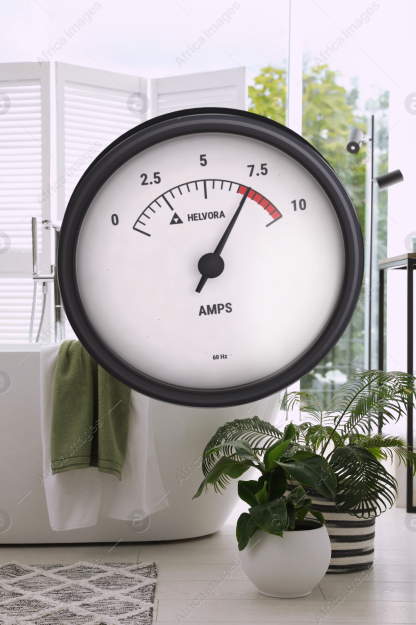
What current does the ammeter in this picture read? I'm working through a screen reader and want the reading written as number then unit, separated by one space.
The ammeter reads 7.5 A
